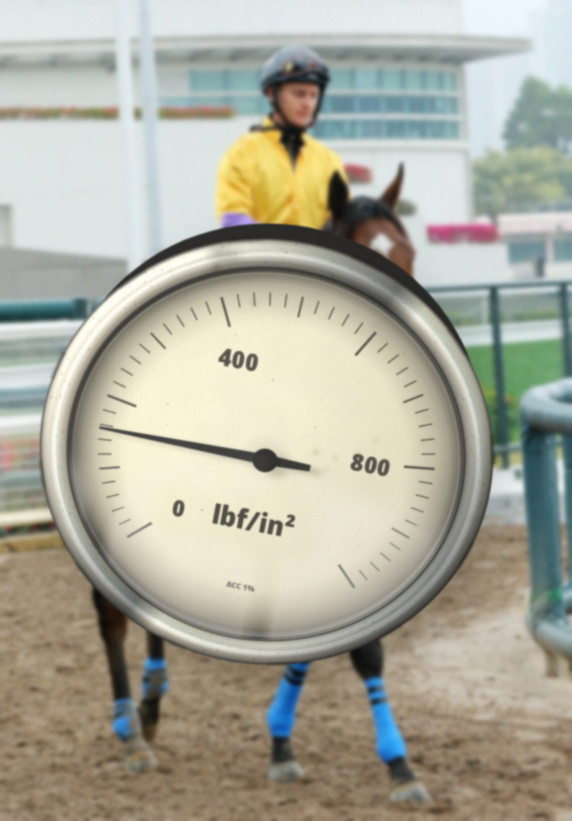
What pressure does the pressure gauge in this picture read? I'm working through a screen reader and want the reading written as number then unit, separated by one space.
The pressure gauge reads 160 psi
